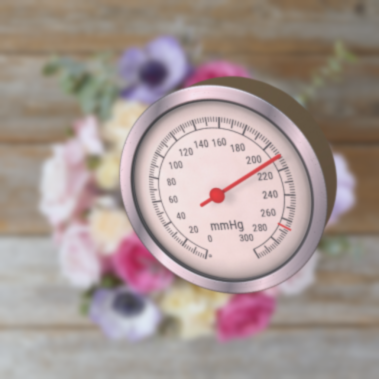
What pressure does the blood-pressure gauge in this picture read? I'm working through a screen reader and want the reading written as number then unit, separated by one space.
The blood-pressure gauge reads 210 mmHg
